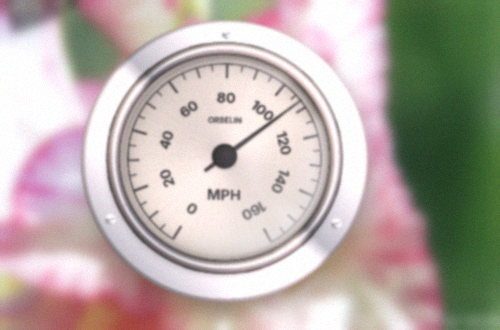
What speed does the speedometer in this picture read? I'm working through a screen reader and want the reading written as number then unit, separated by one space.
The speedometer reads 107.5 mph
